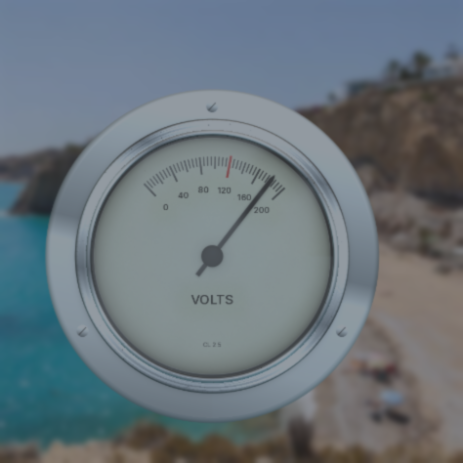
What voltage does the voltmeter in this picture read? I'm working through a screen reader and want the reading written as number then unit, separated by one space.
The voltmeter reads 180 V
